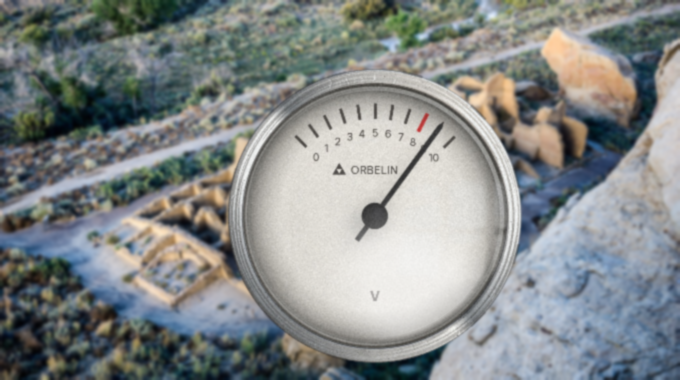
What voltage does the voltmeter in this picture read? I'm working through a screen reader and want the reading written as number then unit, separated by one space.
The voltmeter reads 9 V
